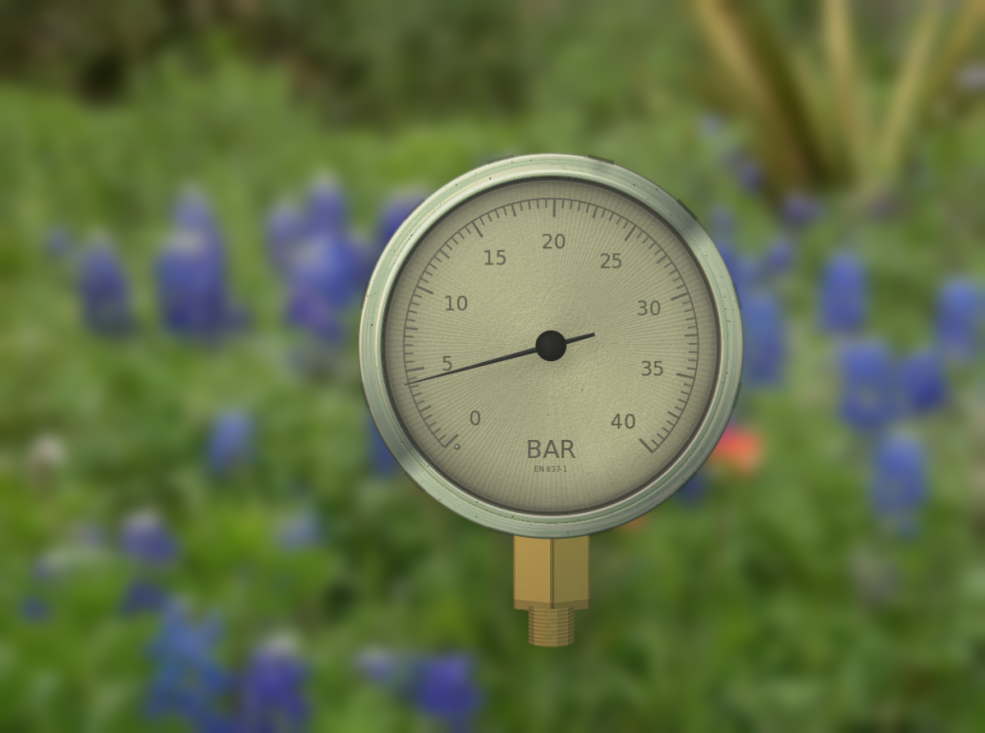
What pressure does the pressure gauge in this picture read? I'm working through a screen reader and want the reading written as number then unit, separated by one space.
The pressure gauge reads 4.25 bar
